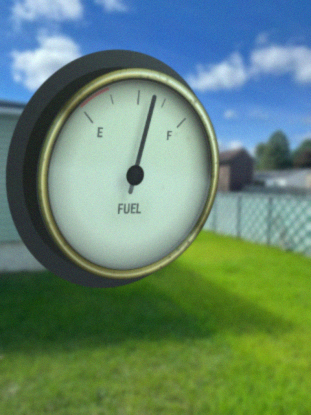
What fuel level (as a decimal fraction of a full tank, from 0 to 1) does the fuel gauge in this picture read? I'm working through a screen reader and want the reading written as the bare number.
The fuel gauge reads 0.625
